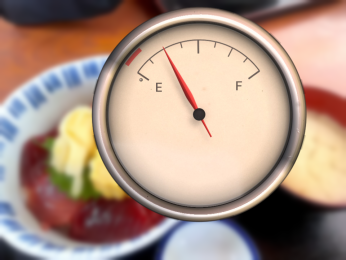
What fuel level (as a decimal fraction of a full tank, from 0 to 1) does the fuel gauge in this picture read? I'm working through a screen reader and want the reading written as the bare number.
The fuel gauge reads 0.25
